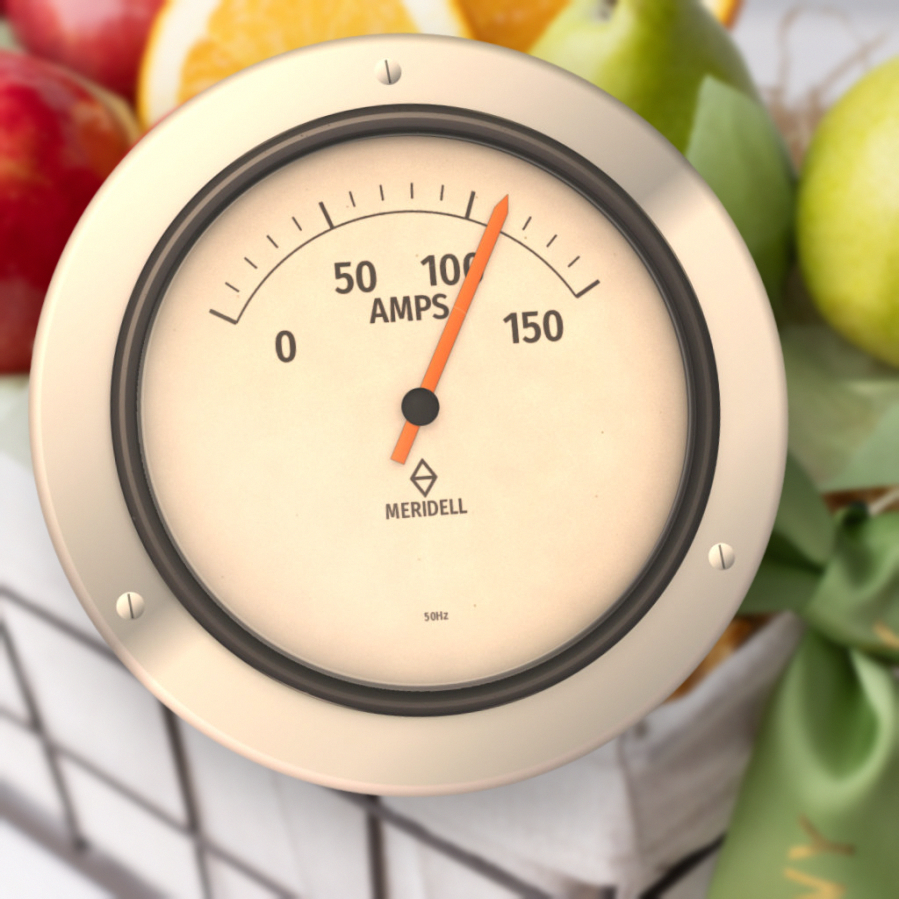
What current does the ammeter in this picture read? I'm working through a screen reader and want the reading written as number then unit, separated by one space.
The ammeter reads 110 A
